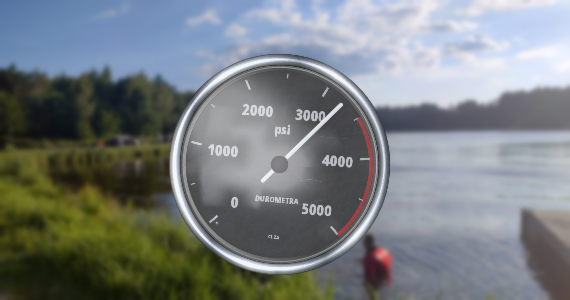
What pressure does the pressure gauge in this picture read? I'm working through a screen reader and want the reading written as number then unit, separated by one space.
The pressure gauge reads 3250 psi
